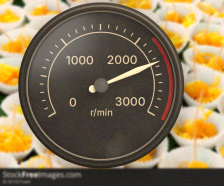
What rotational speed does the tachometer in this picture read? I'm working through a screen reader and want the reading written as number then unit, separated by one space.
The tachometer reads 2350 rpm
